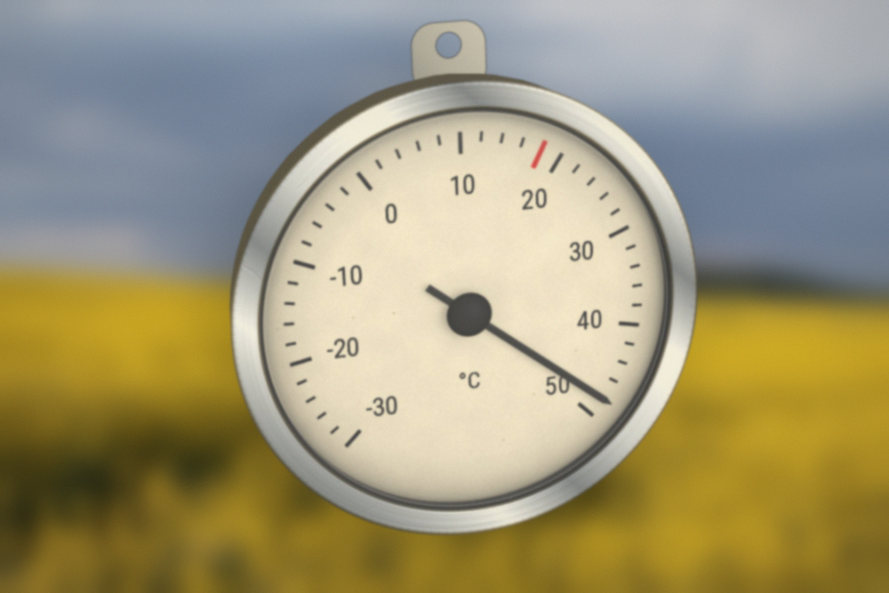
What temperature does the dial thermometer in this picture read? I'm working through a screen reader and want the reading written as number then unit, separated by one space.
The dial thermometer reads 48 °C
